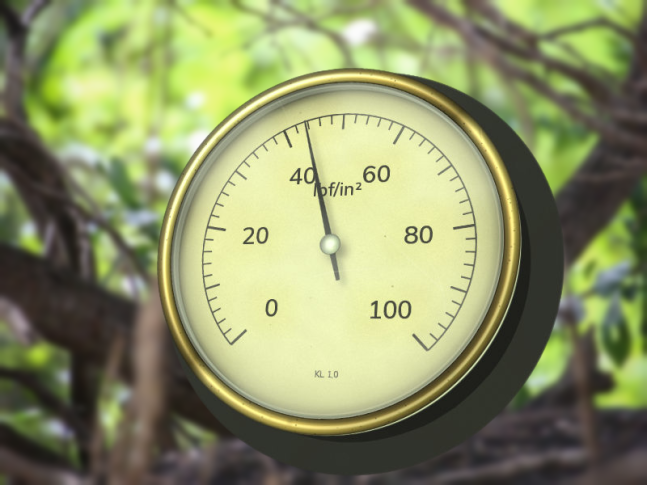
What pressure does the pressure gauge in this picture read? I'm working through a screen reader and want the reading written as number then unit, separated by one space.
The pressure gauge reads 44 psi
